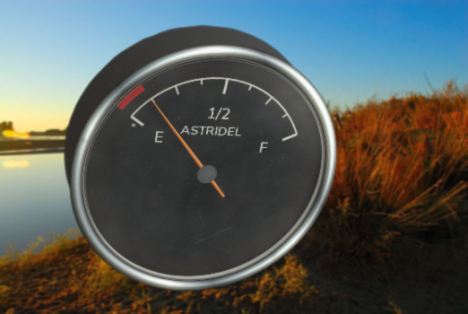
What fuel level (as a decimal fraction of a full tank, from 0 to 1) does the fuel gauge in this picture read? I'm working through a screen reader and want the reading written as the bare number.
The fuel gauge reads 0.125
